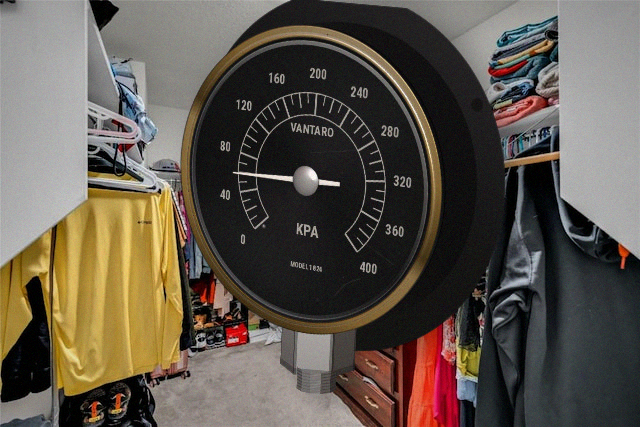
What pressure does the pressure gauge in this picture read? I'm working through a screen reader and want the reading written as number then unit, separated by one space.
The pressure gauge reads 60 kPa
